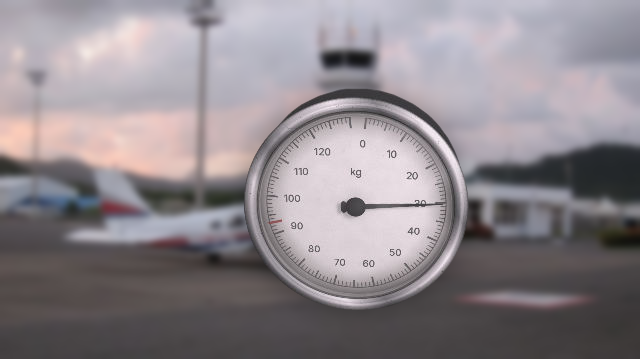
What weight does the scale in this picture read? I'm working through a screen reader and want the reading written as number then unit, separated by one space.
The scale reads 30 kg
